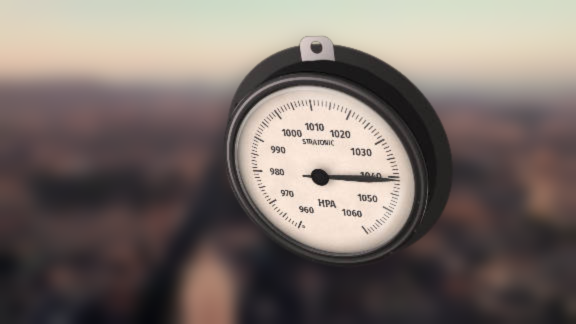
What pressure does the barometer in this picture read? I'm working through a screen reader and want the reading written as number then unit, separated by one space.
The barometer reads 1040 hPa
